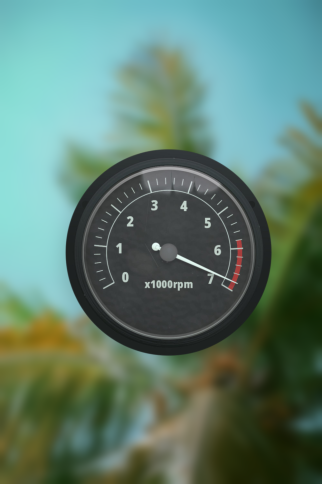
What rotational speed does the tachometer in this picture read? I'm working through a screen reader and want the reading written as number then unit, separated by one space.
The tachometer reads 6800 rpm
